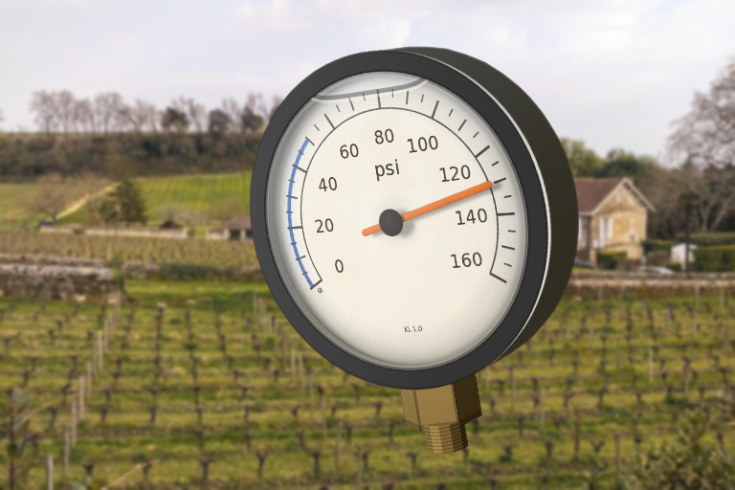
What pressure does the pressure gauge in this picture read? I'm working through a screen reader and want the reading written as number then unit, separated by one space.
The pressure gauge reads 130 psi
